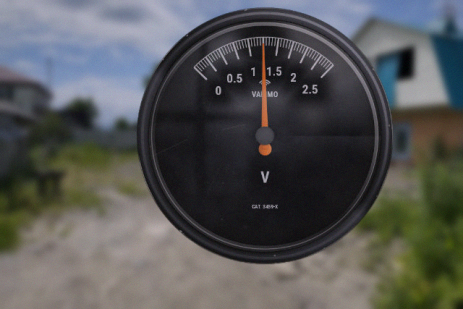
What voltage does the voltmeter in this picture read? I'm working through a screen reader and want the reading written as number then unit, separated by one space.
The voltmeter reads 1.25 V
